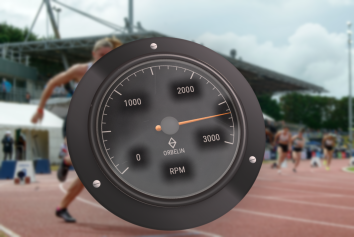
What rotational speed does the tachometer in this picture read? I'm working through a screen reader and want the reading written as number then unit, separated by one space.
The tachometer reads 2650 rpm
